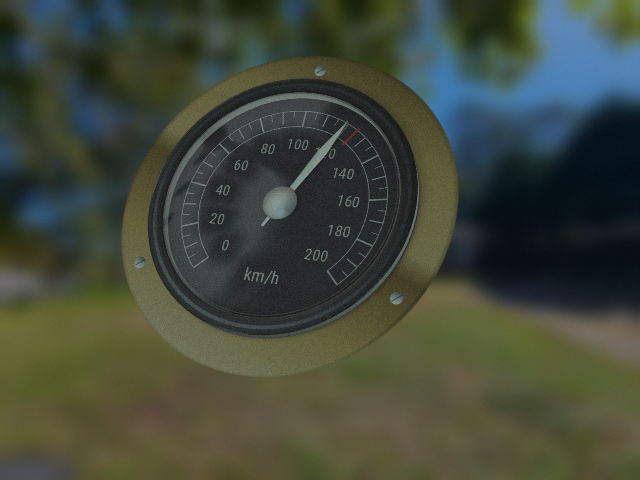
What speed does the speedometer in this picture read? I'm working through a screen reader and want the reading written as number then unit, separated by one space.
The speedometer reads 120 km/h
